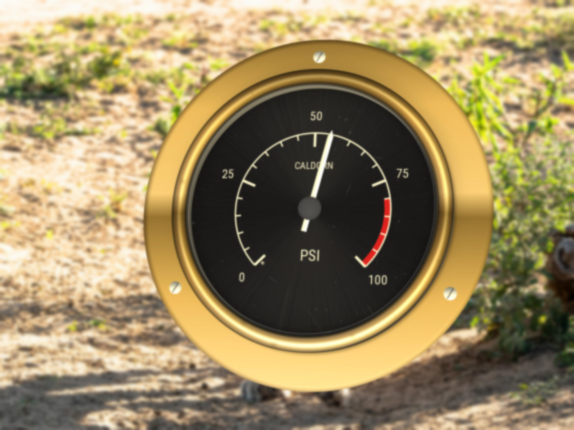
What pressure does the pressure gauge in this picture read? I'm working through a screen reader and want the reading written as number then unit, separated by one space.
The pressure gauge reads 55 psi
